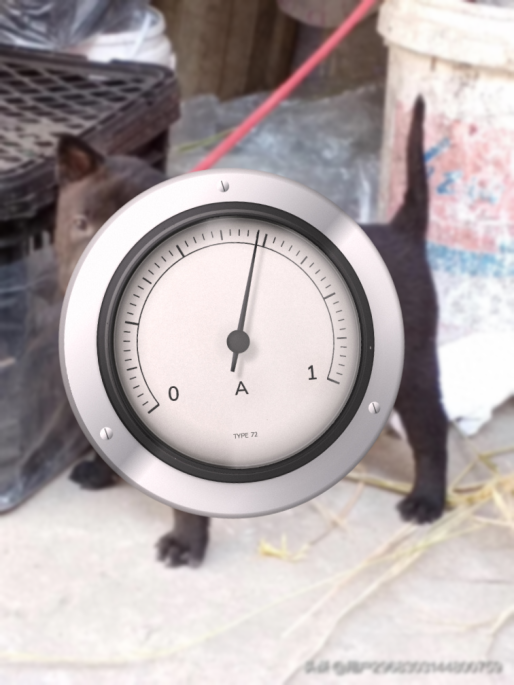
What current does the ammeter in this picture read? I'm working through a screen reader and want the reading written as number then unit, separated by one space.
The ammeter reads 0.58 A
